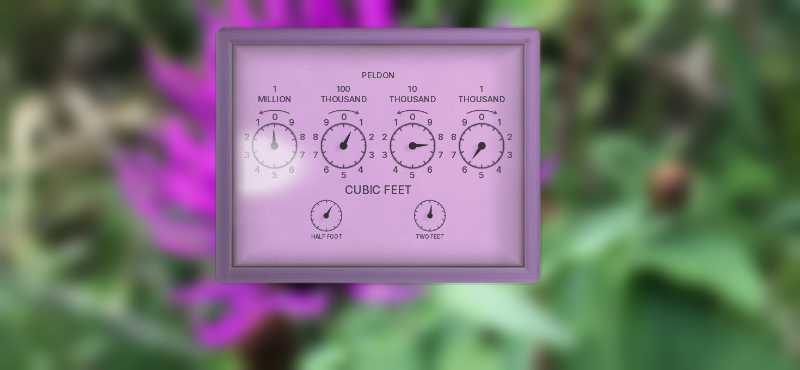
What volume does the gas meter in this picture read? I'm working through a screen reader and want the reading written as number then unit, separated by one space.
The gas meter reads 7600 ft³
